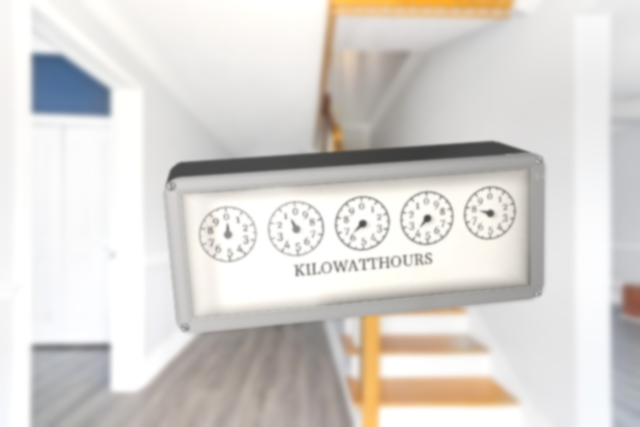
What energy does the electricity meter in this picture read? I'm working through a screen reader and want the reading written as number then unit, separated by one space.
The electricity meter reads 638 kWh
